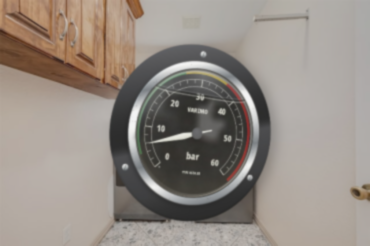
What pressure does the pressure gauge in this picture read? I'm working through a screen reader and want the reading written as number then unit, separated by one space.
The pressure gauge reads 6 bar
